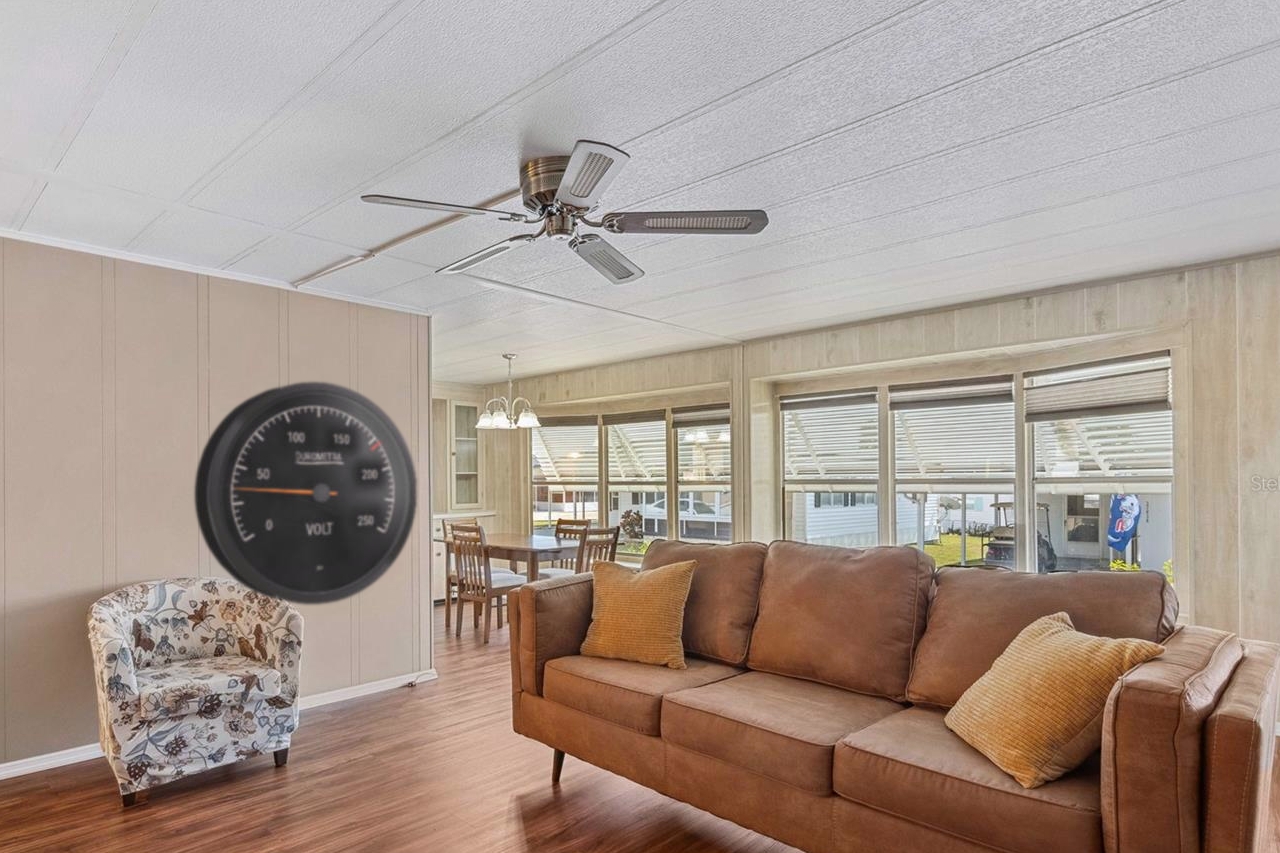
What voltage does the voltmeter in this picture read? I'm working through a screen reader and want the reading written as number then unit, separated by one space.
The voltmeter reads 35 V
